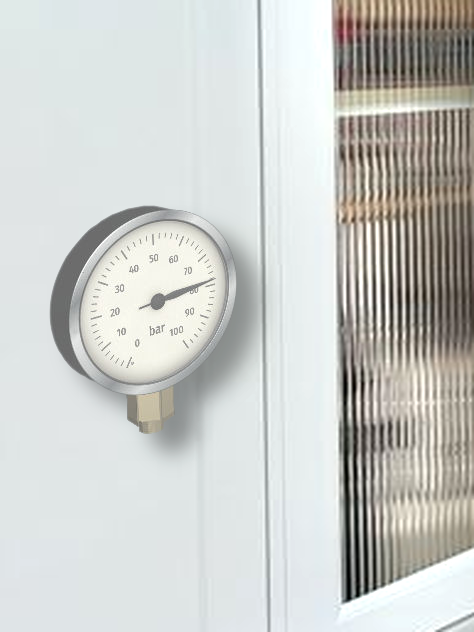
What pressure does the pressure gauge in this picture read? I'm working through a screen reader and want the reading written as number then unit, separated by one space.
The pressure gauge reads 78 bar
